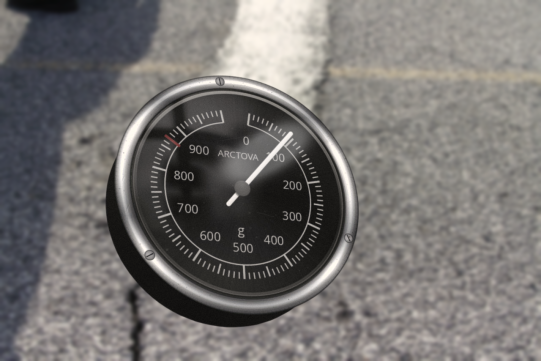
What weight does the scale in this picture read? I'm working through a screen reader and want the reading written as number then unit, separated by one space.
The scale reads 90 g
